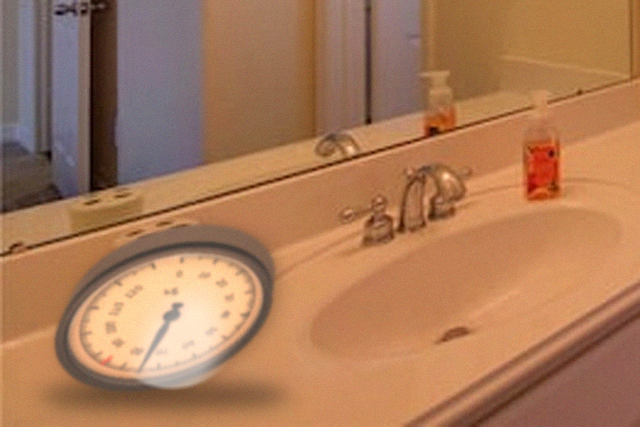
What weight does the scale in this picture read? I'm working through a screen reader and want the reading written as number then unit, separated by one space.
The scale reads 75 kg
